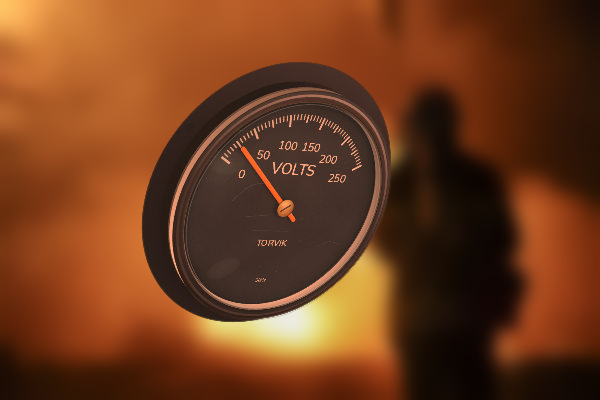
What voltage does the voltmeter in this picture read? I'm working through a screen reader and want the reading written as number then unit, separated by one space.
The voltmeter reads 25 V
